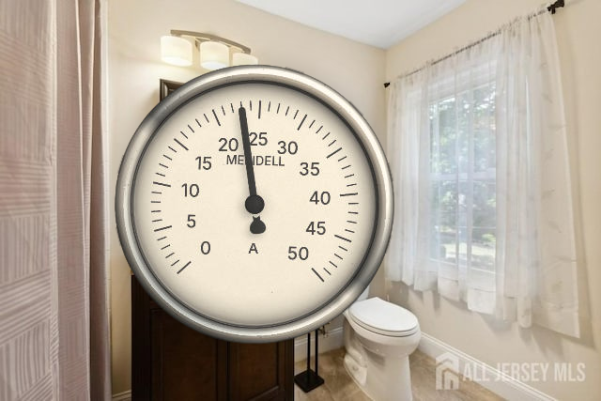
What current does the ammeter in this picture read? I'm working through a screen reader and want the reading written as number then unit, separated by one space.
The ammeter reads 23 A
